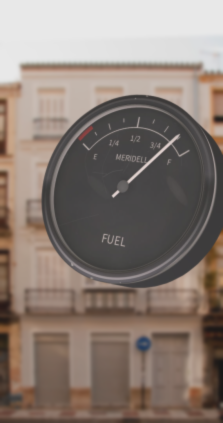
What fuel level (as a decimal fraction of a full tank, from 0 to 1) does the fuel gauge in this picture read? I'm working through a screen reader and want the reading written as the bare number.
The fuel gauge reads 0.875
